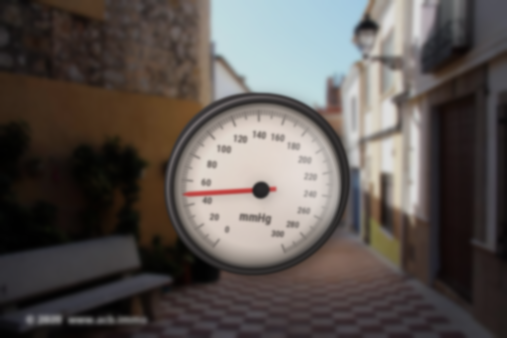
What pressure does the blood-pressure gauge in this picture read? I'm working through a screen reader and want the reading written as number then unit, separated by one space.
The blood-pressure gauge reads 50 mmHg
